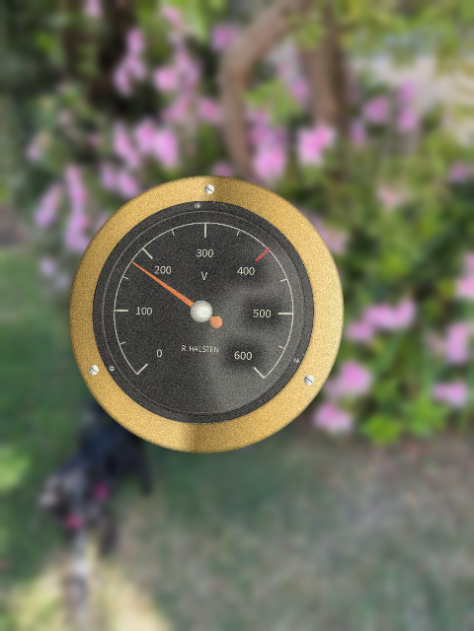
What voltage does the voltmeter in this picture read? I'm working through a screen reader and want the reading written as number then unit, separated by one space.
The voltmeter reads 175 V
